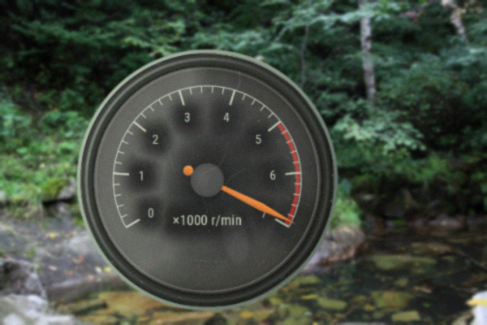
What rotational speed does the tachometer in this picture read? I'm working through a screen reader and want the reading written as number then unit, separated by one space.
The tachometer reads 6900 rpm
